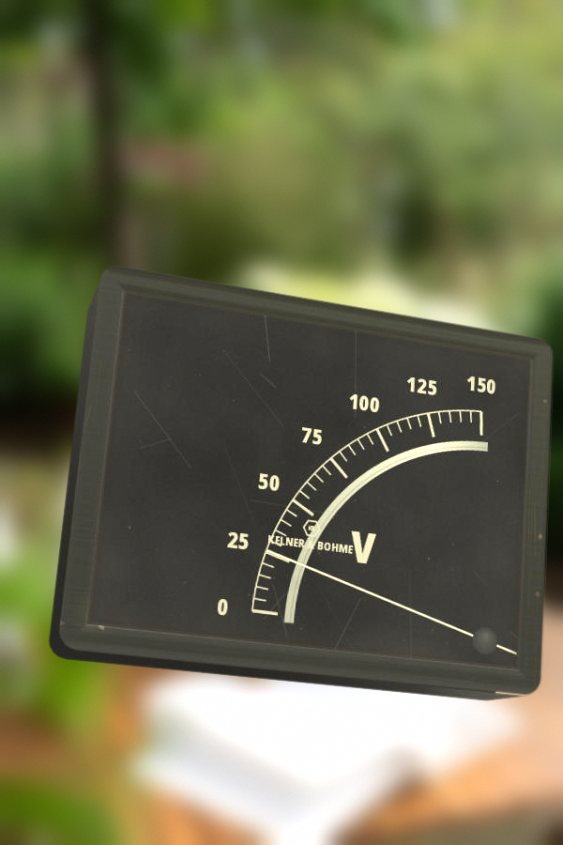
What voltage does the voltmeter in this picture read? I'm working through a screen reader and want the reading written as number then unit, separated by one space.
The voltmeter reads 25 V
